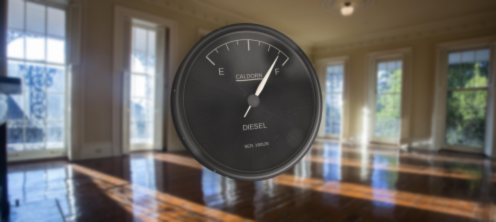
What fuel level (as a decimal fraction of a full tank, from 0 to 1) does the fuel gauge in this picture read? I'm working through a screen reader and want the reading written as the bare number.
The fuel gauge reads 0.875
